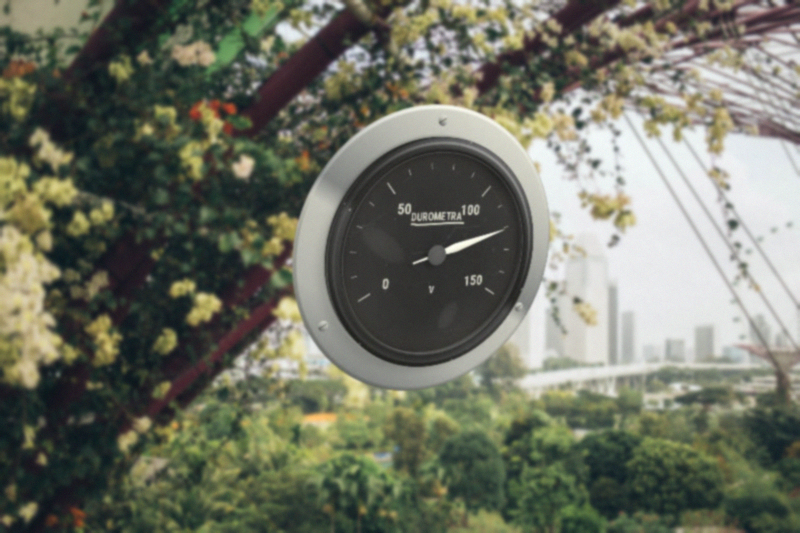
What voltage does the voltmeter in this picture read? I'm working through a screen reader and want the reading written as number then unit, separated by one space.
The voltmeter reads 120 V
